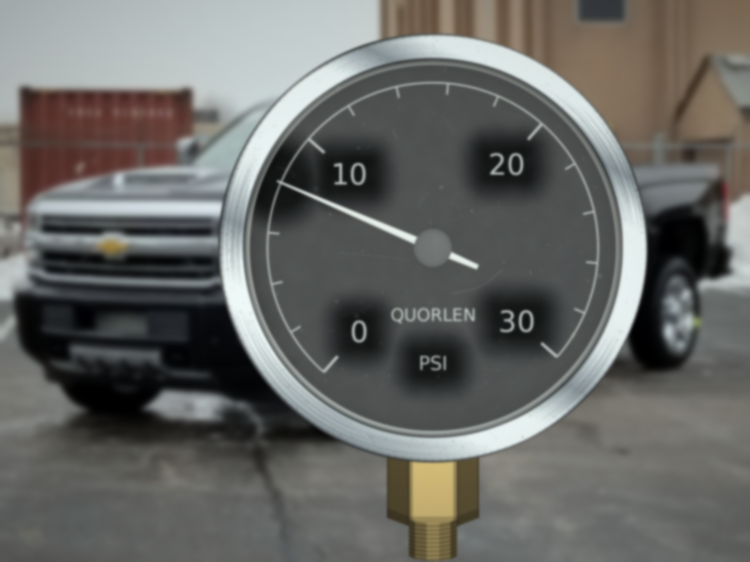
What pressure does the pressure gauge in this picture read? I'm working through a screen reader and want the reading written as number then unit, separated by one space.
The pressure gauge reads 8 psi
